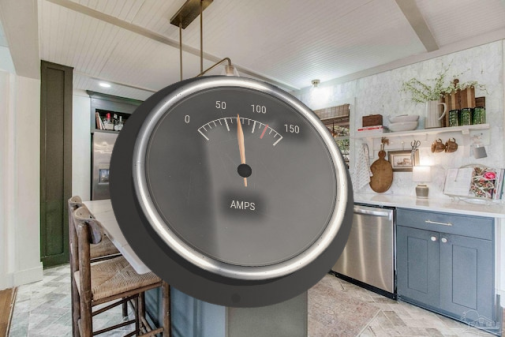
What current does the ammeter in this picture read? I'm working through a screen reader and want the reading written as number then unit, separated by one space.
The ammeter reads 70 A
